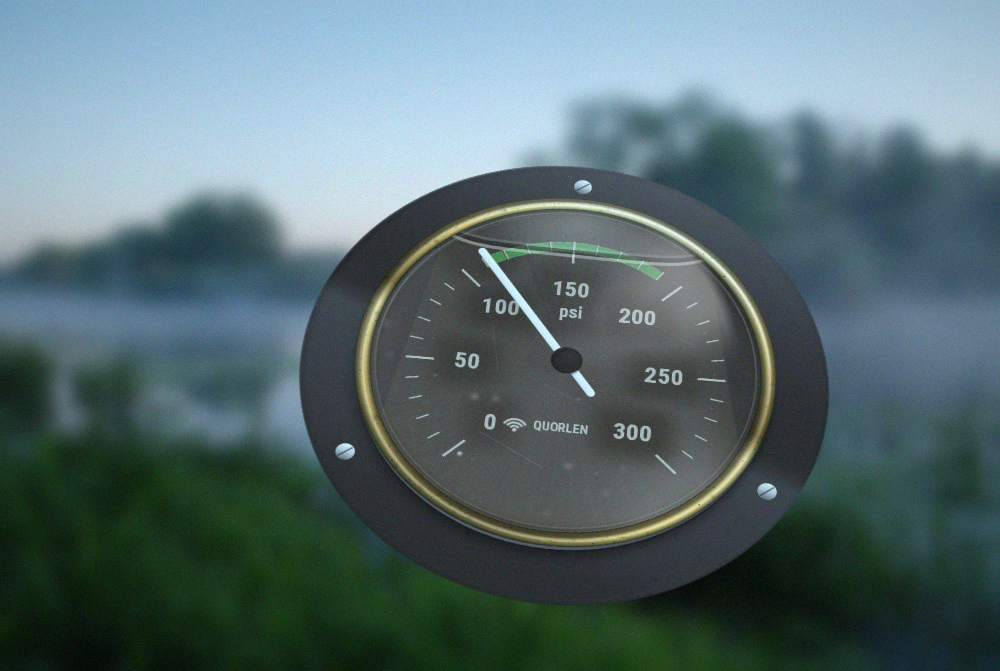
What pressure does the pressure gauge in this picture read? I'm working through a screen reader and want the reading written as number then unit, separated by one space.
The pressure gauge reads 110 psi
